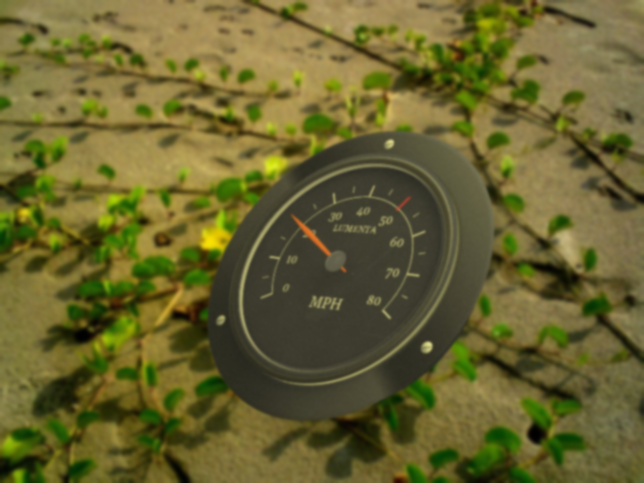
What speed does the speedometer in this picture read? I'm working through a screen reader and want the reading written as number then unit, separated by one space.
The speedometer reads 20 mph
